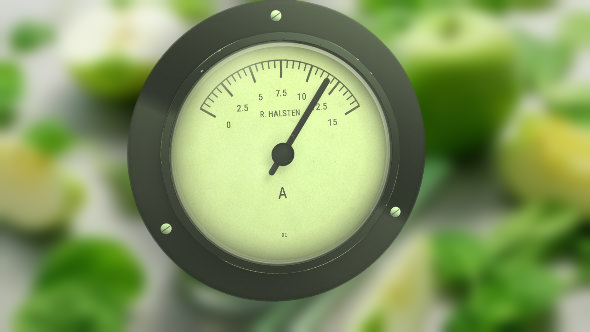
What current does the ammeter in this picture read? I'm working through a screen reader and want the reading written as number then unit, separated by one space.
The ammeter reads 11.5 A
